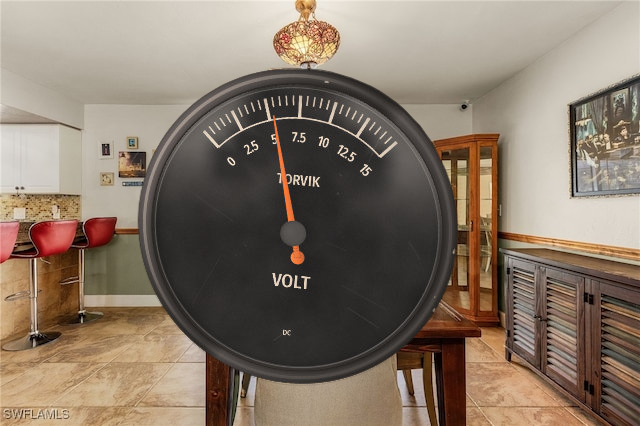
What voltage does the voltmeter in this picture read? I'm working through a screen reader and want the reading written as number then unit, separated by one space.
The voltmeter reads 5.5 V
